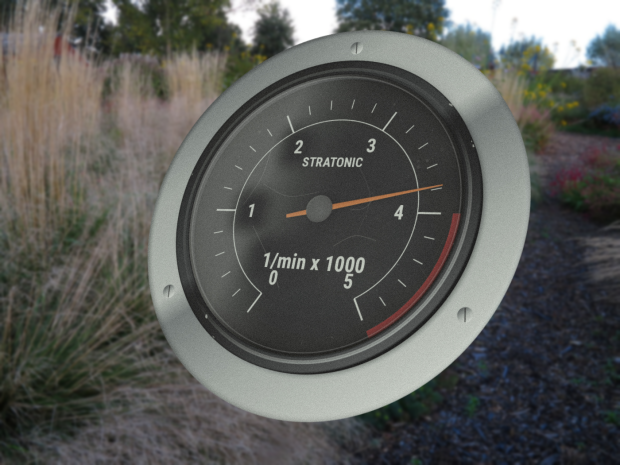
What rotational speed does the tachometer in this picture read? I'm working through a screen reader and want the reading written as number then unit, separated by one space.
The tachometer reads 3800 rpm
